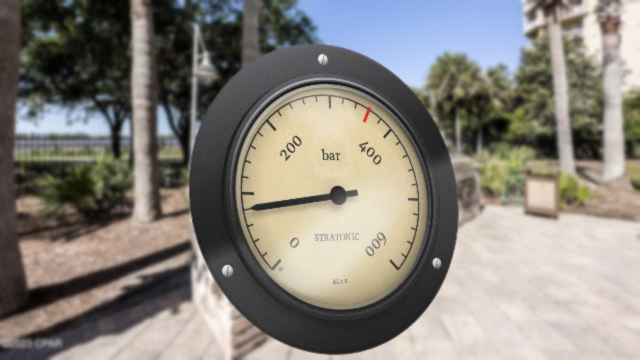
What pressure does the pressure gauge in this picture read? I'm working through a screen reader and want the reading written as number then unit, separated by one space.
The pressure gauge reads 80 bar
